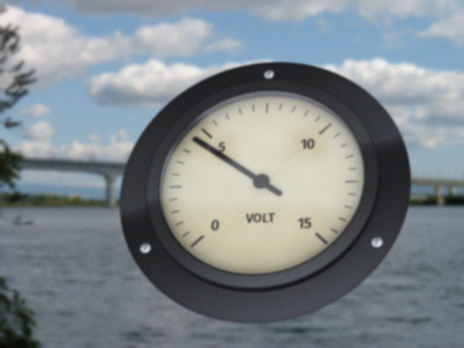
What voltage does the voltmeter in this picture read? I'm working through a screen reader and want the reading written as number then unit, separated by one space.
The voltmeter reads 4.5 V
